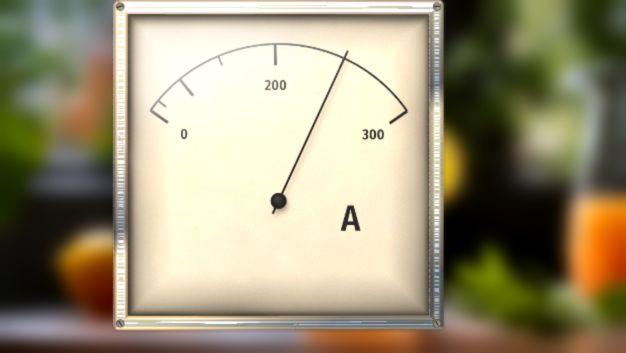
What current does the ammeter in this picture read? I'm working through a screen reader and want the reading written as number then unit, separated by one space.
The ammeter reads 250 A
